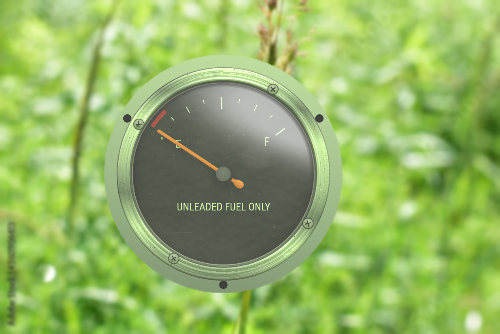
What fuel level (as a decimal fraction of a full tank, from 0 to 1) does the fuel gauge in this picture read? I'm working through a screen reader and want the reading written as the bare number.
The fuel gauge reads 0
